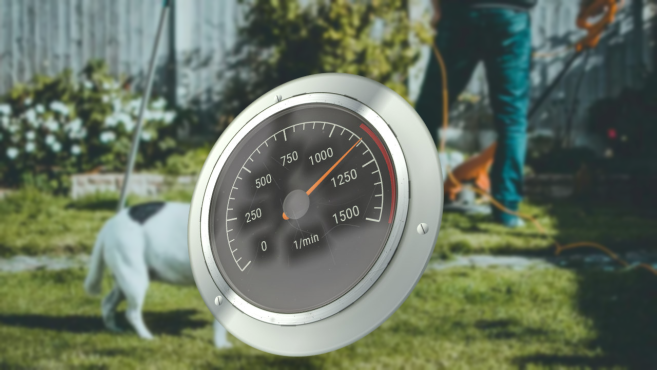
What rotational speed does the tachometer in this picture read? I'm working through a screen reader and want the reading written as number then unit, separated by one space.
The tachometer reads 1150 rpm
